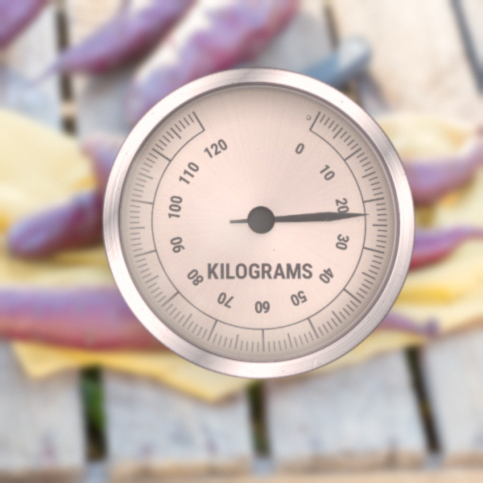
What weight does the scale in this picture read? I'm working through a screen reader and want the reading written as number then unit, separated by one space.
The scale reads 23 kg
